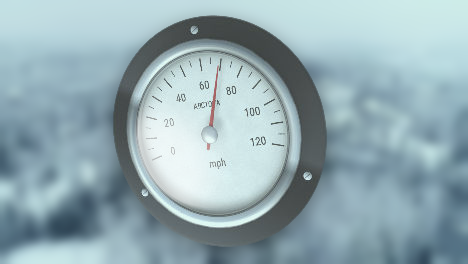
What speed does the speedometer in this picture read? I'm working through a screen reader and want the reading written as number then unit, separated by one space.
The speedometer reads 70 mph
